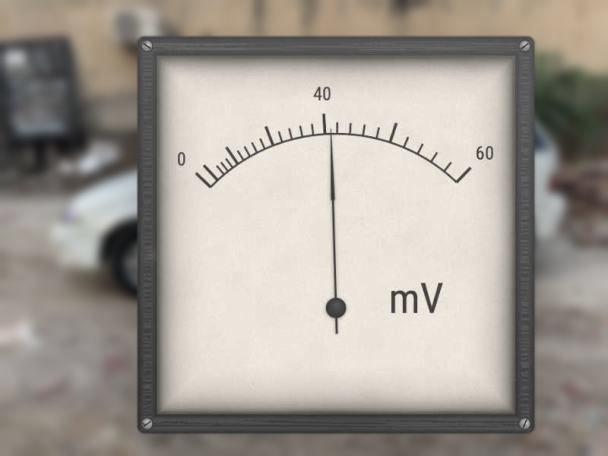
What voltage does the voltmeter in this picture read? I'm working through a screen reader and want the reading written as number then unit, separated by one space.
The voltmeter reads 41 mV
